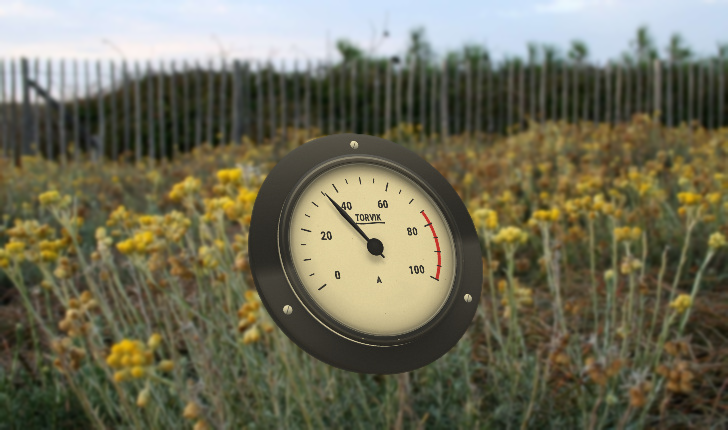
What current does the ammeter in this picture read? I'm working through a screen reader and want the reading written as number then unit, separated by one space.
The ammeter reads 35 A
